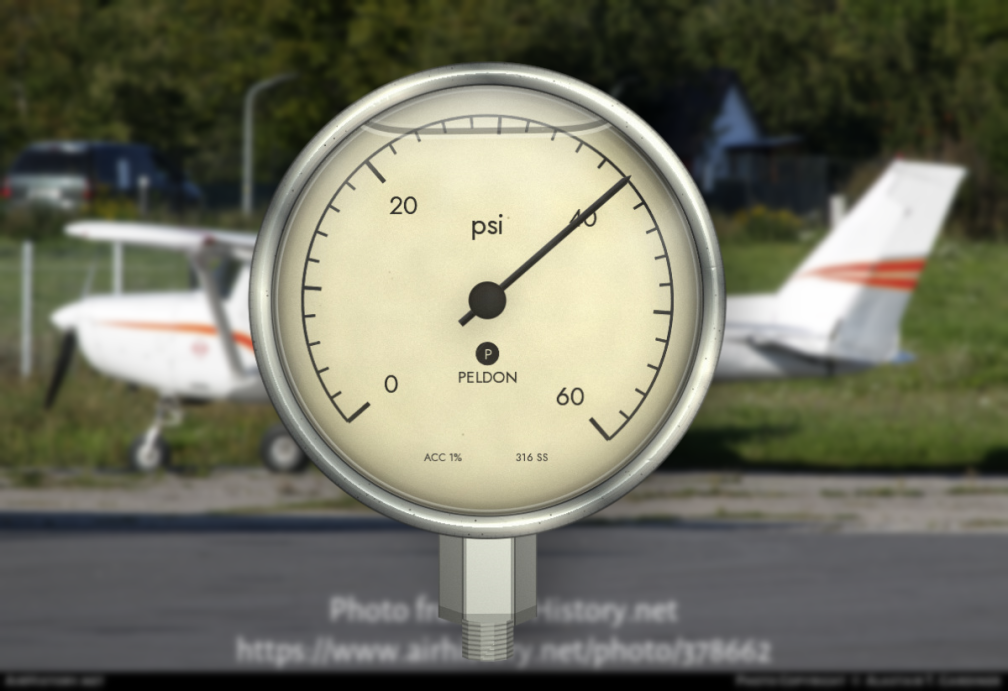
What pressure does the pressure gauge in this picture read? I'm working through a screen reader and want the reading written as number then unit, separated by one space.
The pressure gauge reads 40 psi
